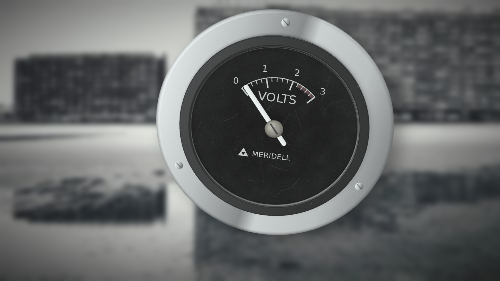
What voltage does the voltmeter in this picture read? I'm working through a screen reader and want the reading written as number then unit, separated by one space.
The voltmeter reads 0.2 V
